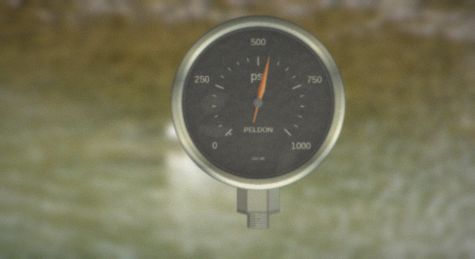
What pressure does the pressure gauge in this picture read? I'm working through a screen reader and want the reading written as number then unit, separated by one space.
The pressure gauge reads 550 psi
